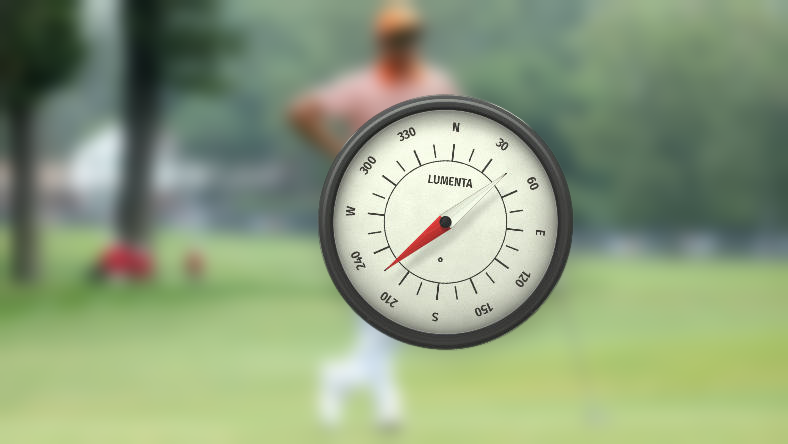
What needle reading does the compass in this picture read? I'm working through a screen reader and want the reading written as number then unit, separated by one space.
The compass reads 225 °
